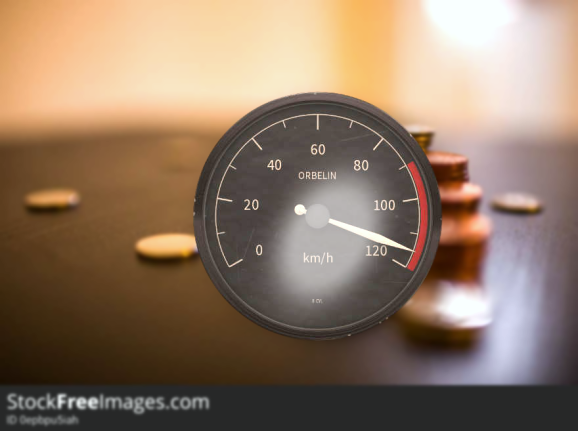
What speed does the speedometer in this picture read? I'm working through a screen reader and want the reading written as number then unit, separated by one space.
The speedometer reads 115 km/h
